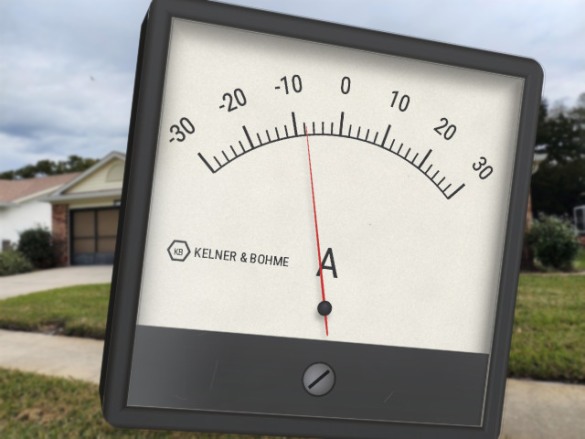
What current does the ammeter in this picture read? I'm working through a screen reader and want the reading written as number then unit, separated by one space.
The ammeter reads -8 A
